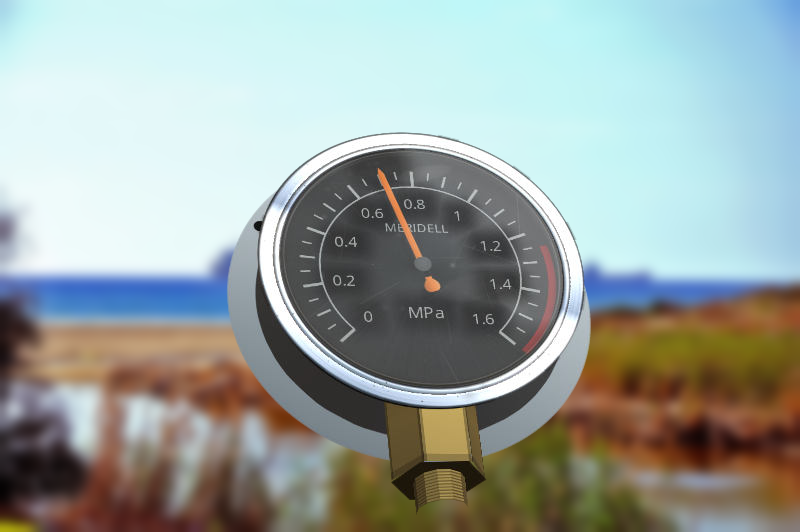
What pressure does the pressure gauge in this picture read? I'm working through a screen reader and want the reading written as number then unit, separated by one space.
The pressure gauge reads 0.7 MPa
